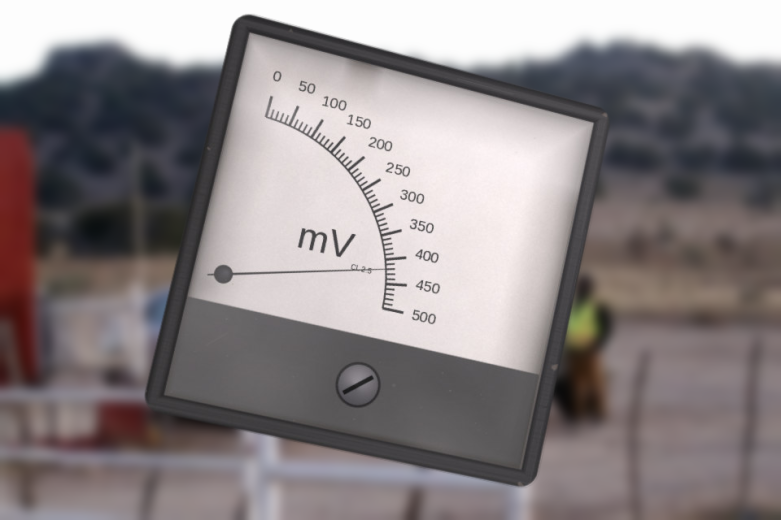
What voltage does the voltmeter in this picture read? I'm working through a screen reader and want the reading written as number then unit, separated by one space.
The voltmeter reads 420 mV
